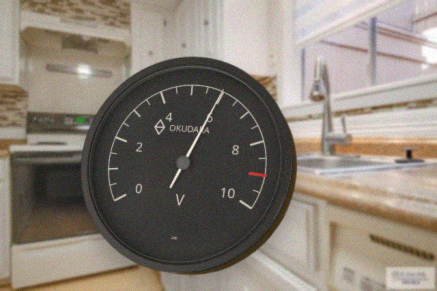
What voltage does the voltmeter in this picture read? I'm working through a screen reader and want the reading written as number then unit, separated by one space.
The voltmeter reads 6 V
